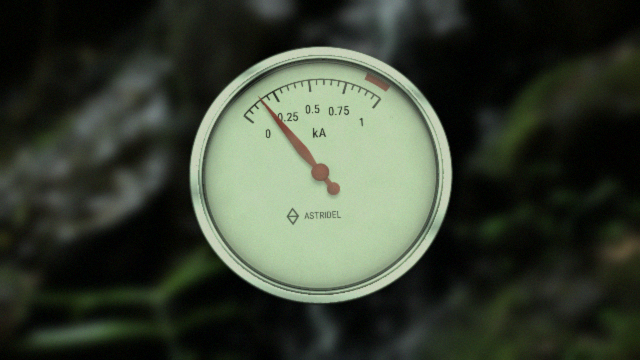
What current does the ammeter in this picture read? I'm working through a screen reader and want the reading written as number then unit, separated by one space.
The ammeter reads 0.15 kA
